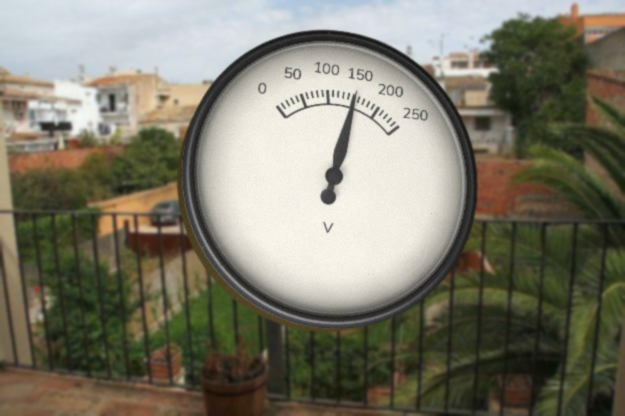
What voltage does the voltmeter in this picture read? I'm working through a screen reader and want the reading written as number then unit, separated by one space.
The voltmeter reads 150 V
